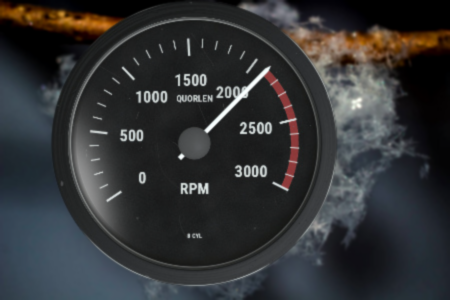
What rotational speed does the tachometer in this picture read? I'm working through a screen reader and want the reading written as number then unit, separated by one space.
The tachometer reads 2100 rpm
